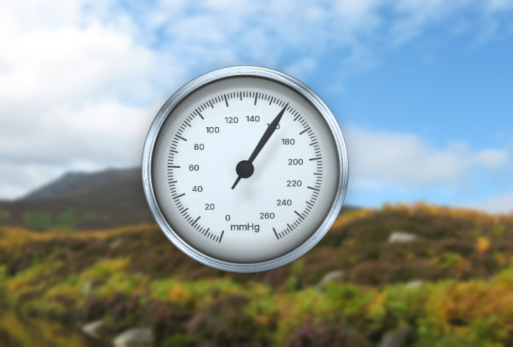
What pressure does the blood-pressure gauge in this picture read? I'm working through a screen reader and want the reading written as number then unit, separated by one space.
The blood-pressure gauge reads 160 mmHg
